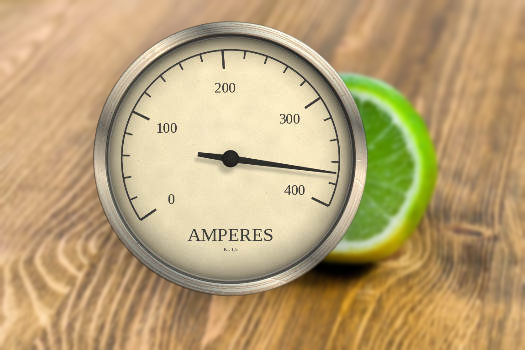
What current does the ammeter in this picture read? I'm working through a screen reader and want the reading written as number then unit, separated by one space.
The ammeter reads 370 A
